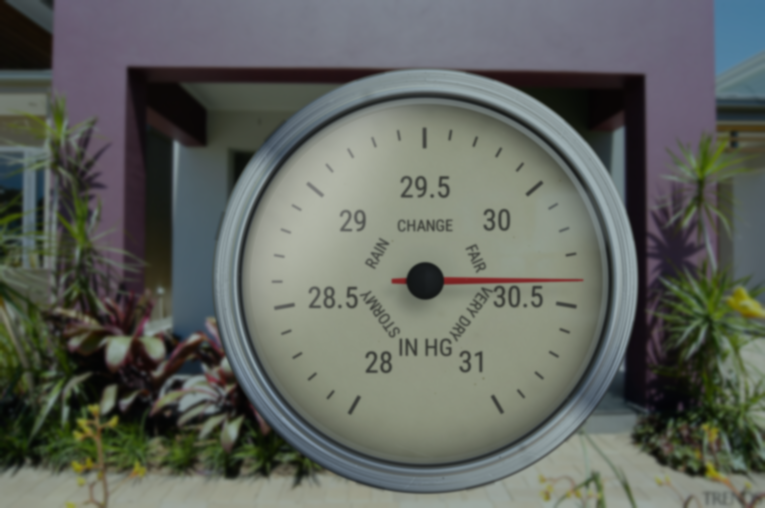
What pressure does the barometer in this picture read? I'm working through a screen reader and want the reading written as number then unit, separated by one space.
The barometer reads 30.4 inHg
